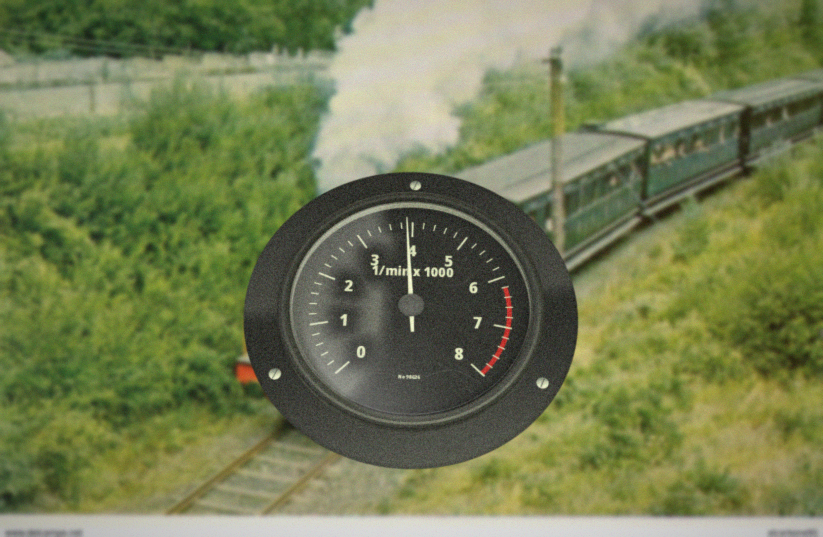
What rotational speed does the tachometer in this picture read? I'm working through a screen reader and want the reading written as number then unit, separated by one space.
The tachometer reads 3900 rpm
